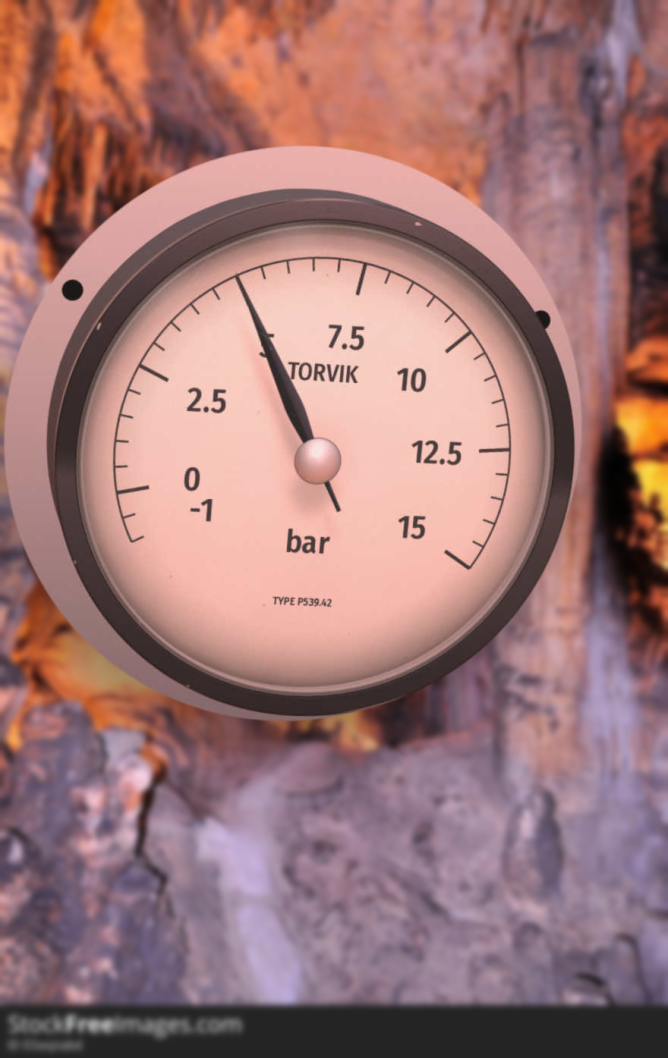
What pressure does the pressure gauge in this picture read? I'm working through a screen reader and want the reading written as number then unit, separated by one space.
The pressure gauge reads 5 bar
